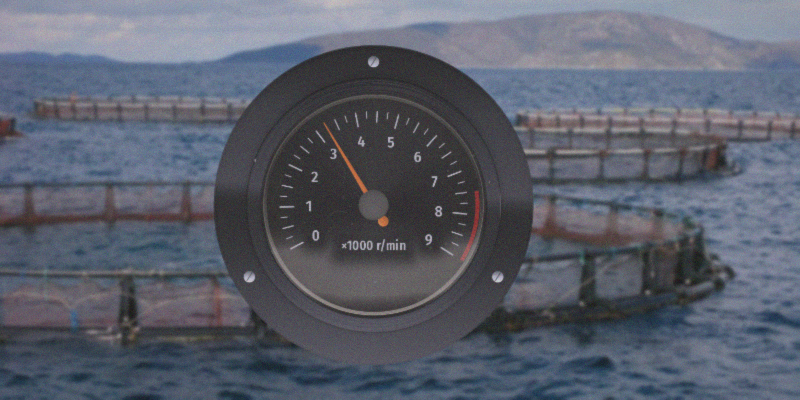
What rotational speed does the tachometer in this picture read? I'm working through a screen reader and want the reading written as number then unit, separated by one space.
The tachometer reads 3250 rpm
